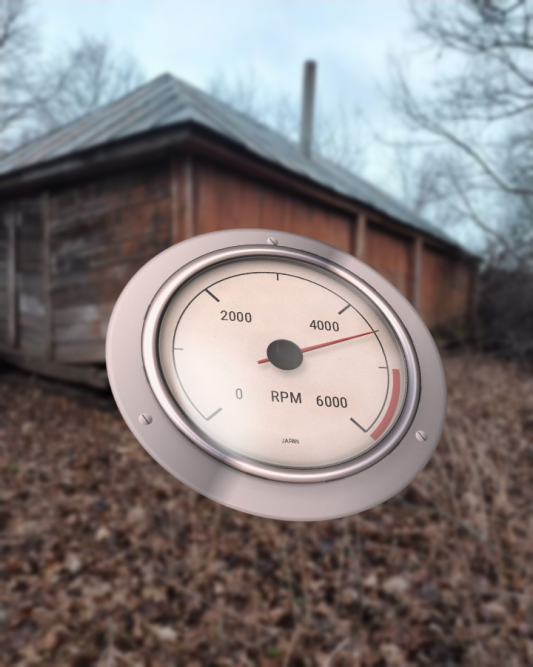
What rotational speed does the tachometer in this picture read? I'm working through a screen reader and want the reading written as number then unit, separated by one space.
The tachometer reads 4500 rpm
